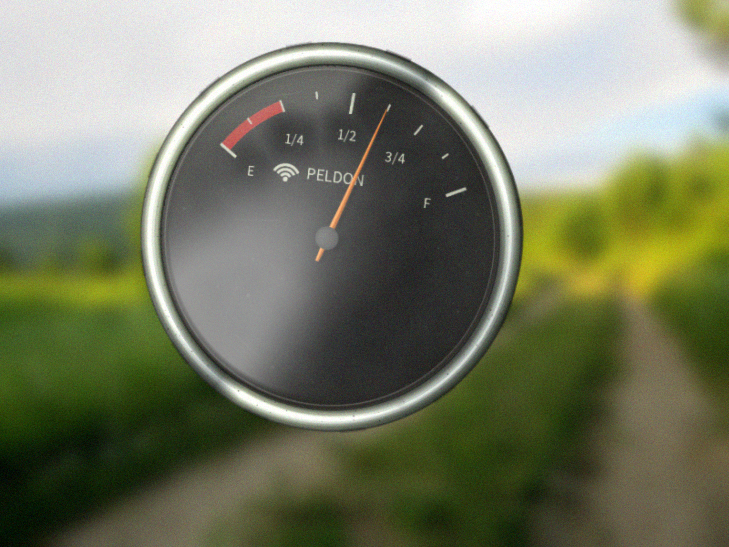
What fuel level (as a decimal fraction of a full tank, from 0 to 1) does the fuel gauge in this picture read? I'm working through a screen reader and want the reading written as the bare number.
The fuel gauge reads 0.625
